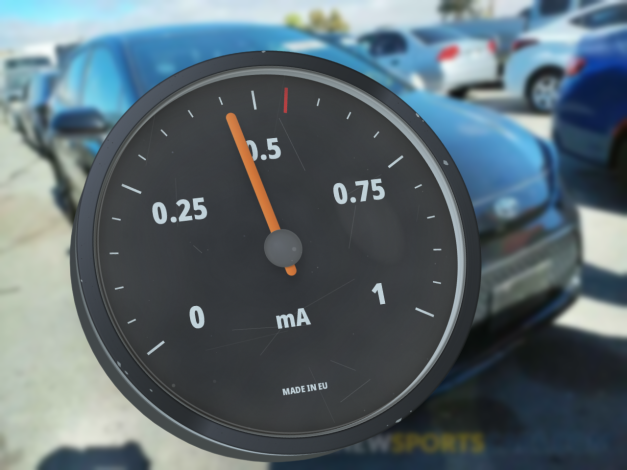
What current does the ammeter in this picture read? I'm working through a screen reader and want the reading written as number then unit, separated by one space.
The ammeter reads 0.45 mA
